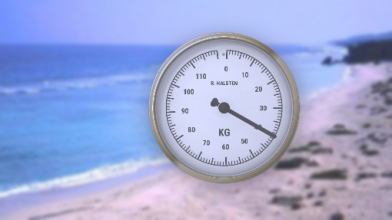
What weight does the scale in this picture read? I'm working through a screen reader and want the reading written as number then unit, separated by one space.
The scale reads 40 kg
